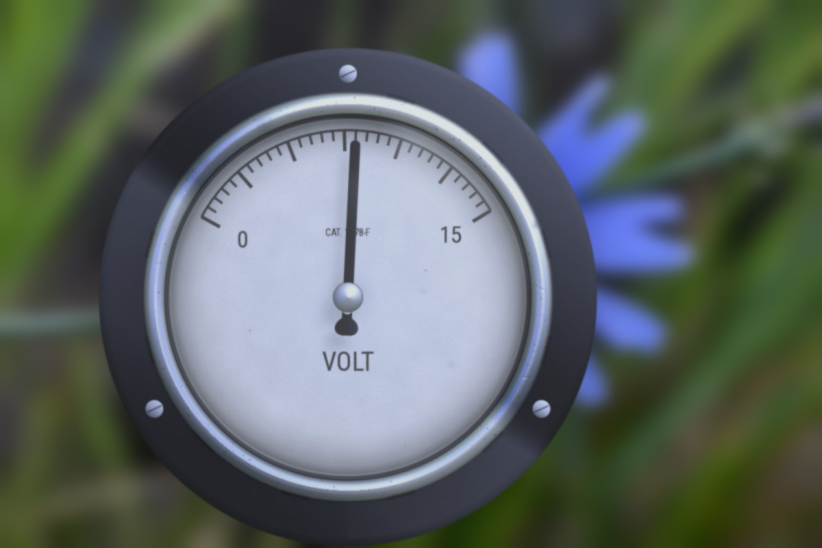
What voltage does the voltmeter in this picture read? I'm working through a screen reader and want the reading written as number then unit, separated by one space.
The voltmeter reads 8 V
